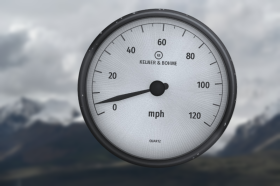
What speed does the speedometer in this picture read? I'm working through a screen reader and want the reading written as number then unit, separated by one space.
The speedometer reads 5 mph
